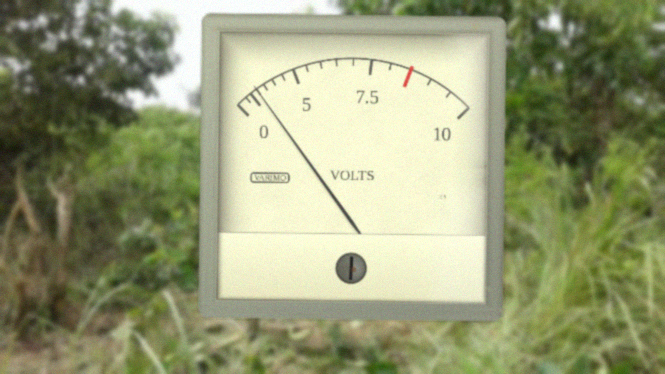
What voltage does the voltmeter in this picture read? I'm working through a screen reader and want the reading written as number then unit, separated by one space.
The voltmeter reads 3 V
